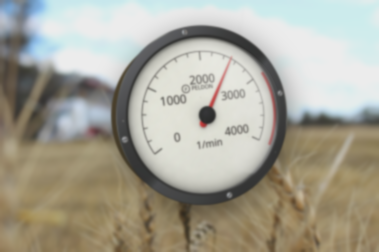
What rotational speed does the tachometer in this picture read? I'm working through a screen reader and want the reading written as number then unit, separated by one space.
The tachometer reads 2500 rpm
